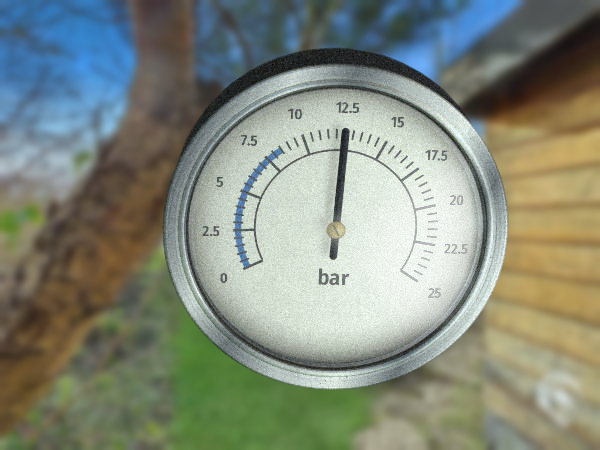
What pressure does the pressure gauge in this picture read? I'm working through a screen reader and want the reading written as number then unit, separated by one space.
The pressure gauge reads 12.5 bar
